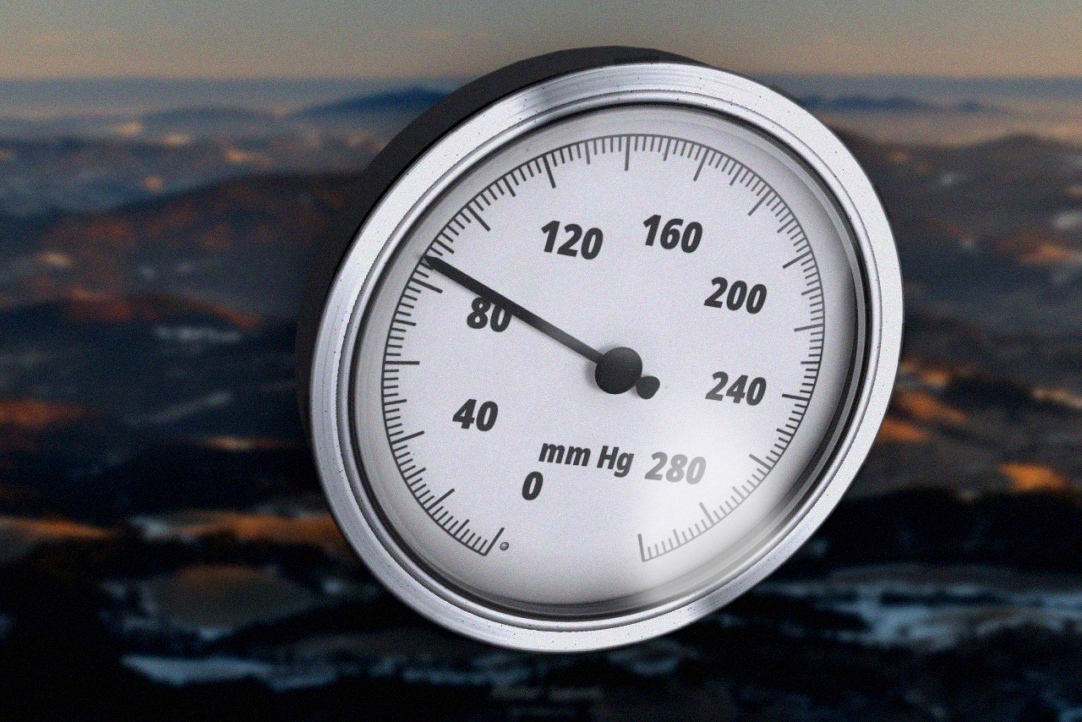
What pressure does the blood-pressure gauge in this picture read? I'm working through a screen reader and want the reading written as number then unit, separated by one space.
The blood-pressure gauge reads 86 mmHg
